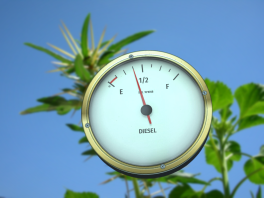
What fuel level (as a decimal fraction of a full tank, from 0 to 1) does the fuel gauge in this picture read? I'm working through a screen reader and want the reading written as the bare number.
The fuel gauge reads 0.375
